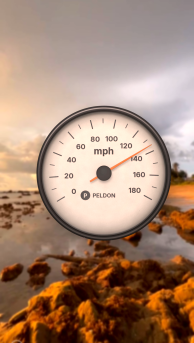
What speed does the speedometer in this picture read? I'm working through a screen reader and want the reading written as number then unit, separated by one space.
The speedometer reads 135 mph
